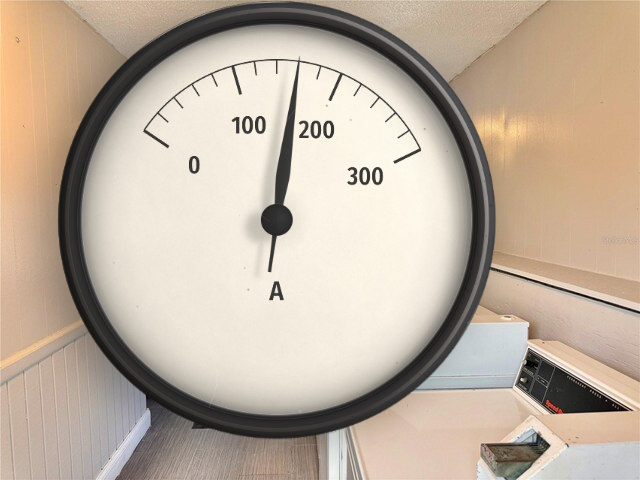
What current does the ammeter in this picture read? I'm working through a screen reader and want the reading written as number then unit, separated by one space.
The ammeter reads 160 A
